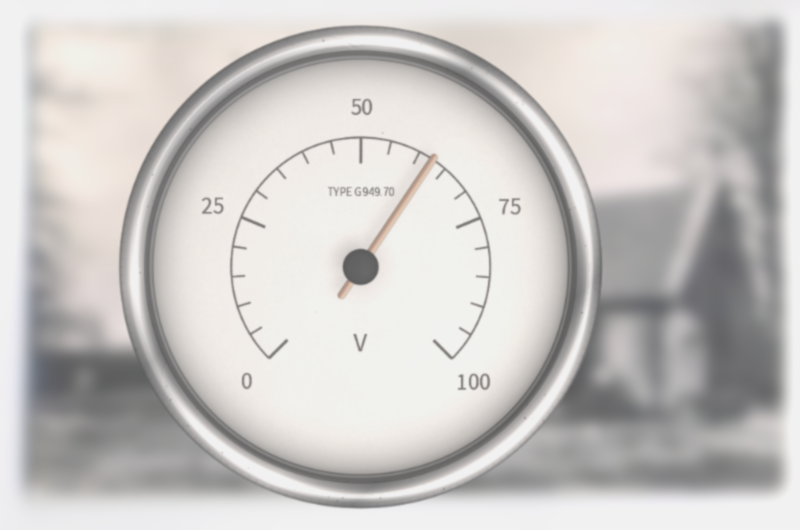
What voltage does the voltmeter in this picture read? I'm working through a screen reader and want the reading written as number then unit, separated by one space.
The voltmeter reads 62.5 V
